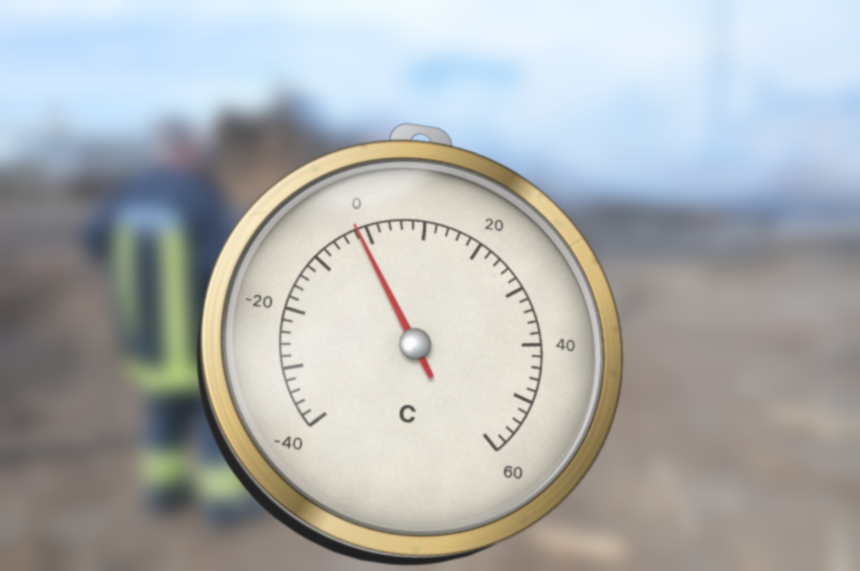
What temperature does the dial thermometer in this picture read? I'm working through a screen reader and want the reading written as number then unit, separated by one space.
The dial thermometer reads -2 °C
